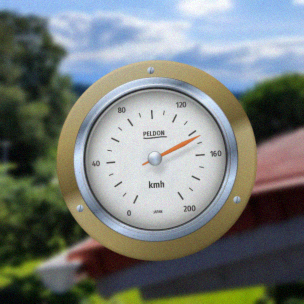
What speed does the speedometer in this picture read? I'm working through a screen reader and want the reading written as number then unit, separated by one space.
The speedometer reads 145 km/h
